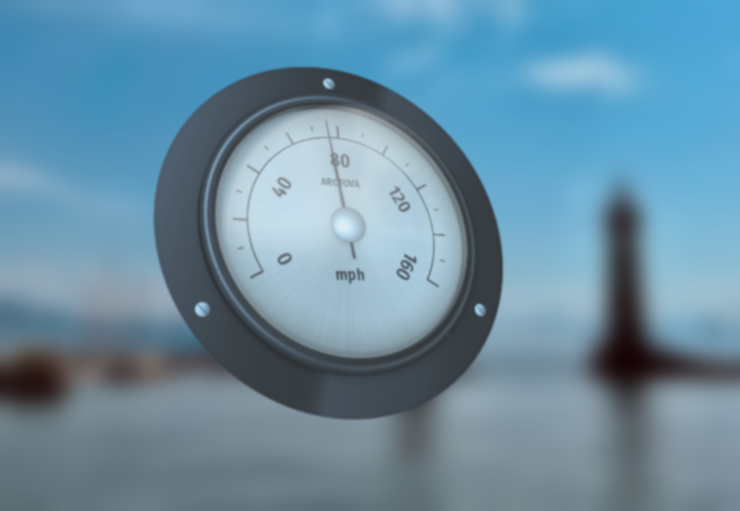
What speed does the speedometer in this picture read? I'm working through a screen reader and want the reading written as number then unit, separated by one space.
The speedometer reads 75 mph
